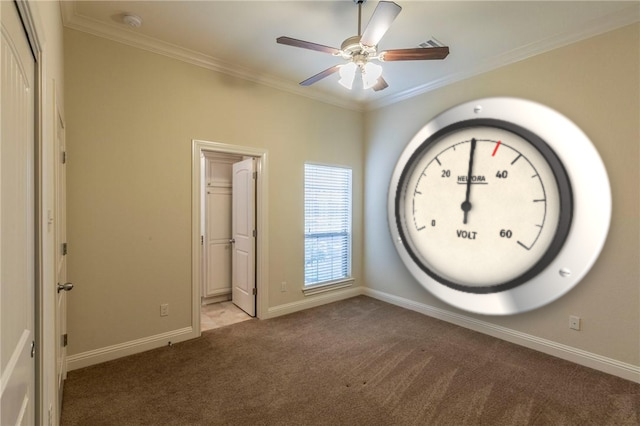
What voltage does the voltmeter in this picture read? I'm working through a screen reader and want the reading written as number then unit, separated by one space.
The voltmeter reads 30 V
